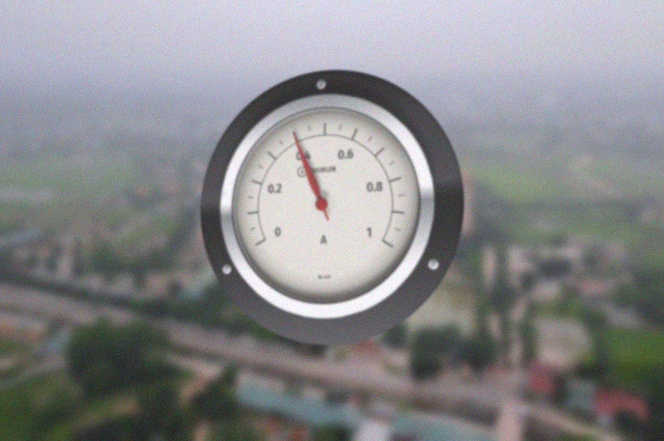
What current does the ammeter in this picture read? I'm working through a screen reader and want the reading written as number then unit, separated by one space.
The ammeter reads 0.4 A
